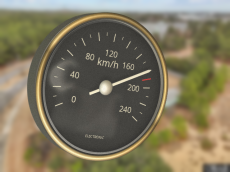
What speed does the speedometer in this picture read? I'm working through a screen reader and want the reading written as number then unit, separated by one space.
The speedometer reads 180 km/h
